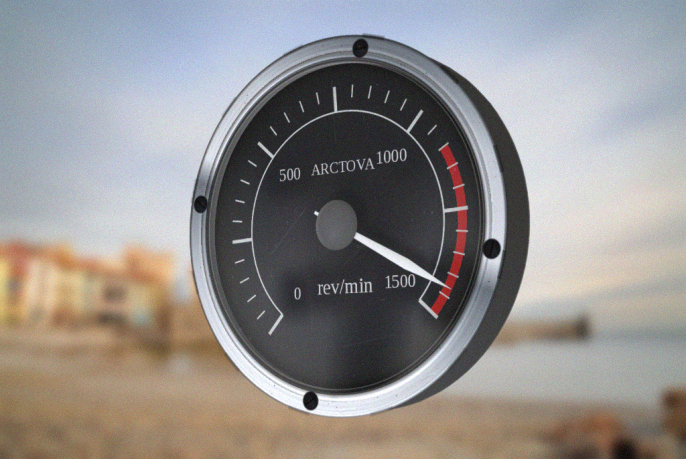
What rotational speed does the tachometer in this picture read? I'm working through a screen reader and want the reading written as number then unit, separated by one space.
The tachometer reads 1425 rpm
